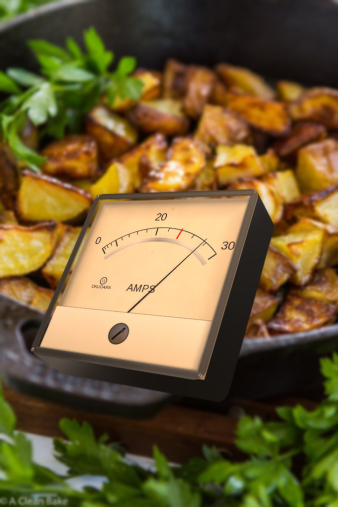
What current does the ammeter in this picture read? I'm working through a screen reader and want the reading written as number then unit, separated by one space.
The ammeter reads 28 A
